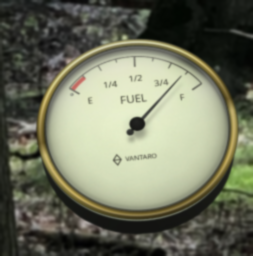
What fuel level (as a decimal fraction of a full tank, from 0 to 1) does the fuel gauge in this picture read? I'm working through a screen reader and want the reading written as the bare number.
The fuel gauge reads 0.875
